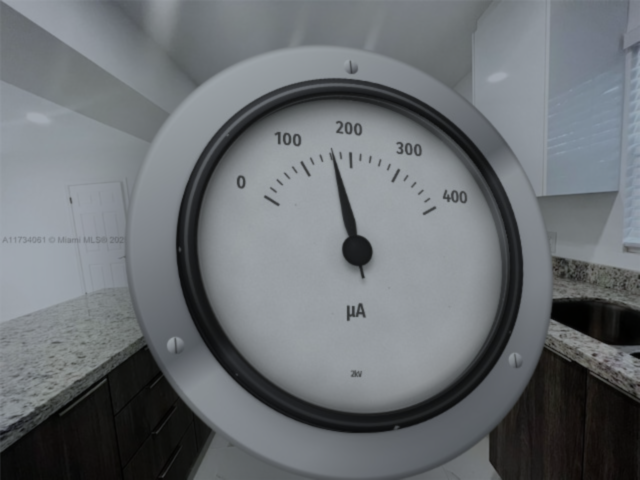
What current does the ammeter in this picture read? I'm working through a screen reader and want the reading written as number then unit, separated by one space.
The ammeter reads 160 µA
